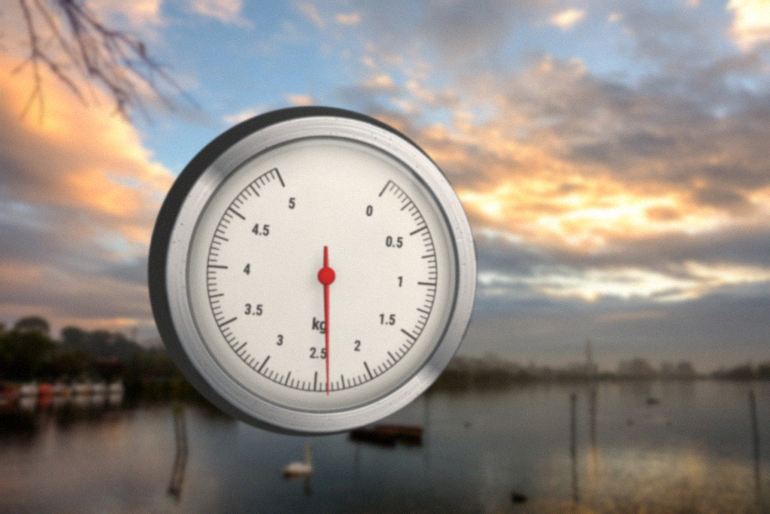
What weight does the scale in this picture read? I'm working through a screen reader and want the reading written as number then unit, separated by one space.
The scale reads 2.4 kg
